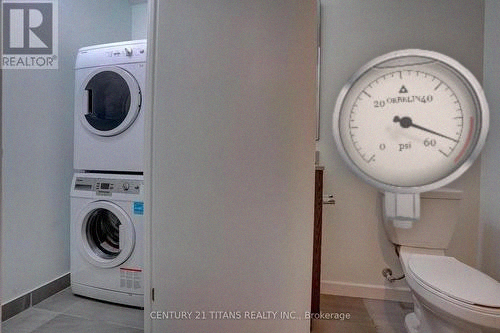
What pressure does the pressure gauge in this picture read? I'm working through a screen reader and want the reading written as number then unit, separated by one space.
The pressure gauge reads 56 psi
